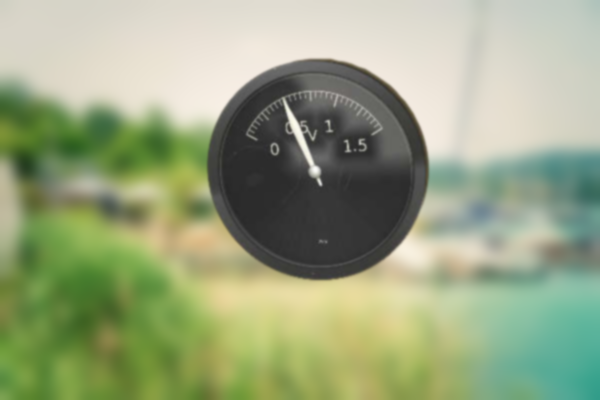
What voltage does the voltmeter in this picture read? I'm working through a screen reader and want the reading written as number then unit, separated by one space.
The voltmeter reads 0.5 V
